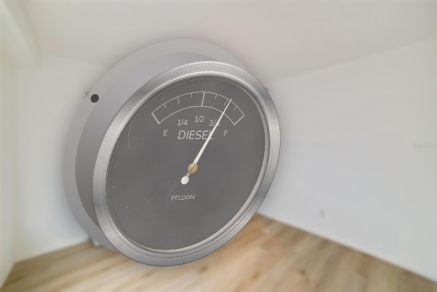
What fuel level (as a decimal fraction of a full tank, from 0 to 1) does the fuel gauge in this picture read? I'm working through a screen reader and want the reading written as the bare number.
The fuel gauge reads 0.75
